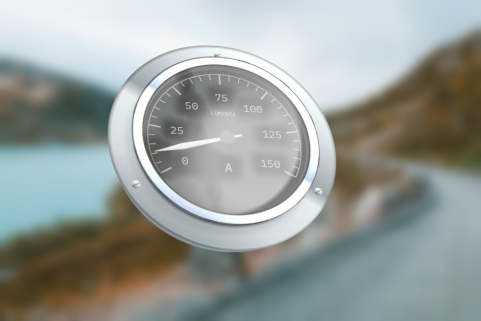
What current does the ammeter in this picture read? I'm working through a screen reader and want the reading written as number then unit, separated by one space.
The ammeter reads 10 A
